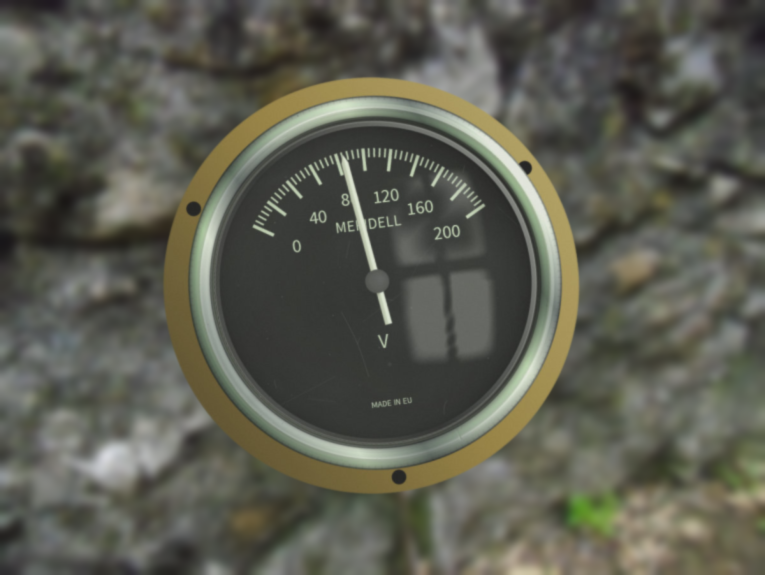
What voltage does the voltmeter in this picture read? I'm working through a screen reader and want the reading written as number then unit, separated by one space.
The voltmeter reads 84 V
